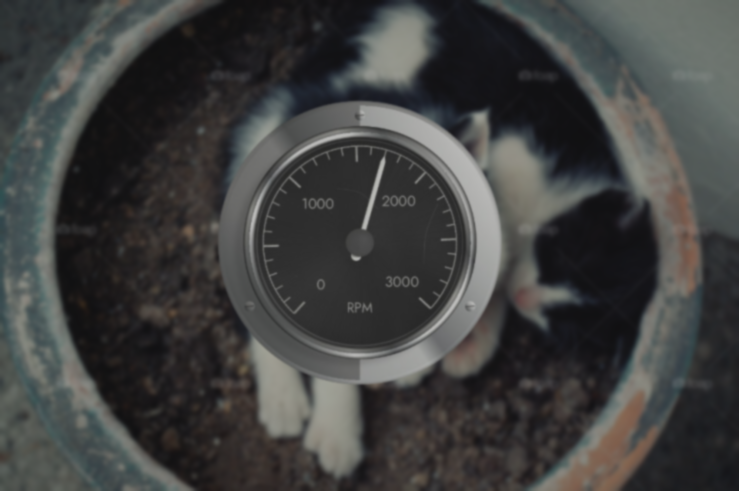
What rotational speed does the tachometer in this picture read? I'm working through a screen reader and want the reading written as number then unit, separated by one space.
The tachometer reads 1700 rpm
